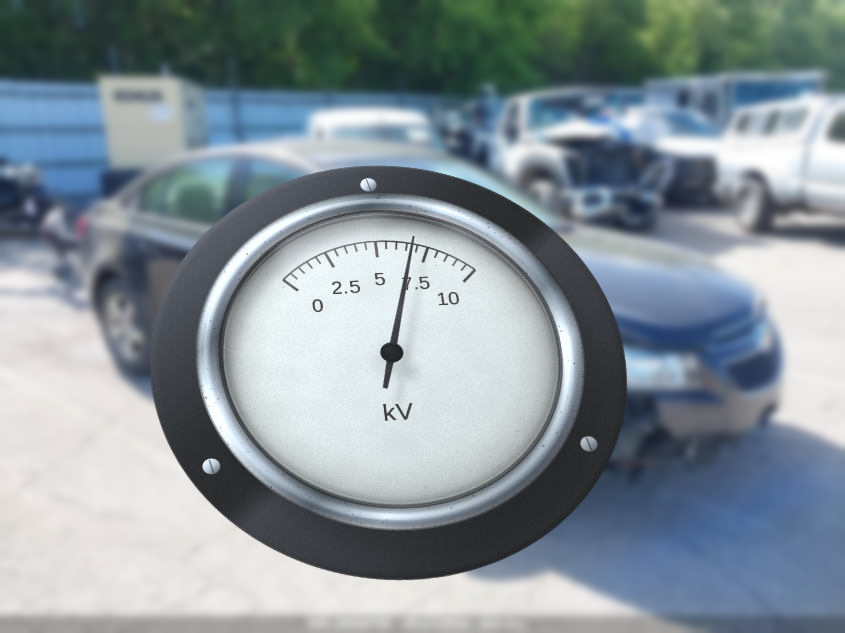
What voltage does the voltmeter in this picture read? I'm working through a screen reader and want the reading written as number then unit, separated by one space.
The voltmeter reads 6.75 kV
